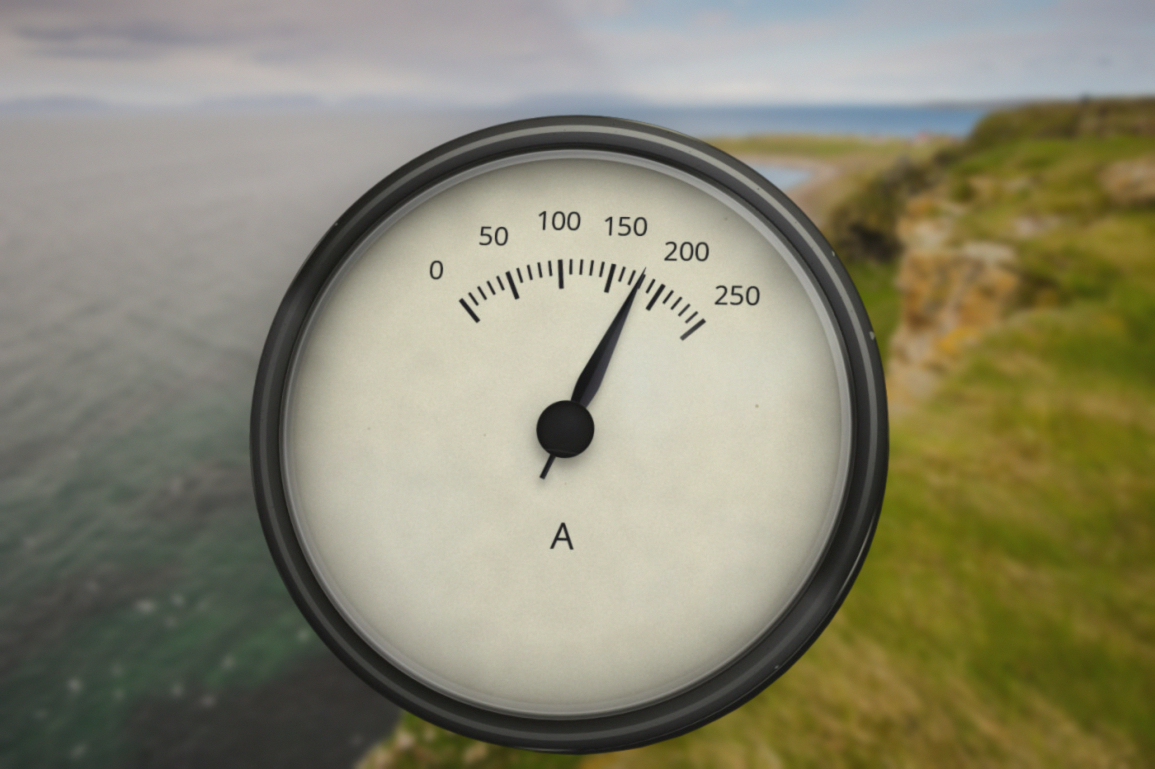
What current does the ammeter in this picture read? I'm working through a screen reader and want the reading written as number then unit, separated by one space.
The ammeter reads 180 A
